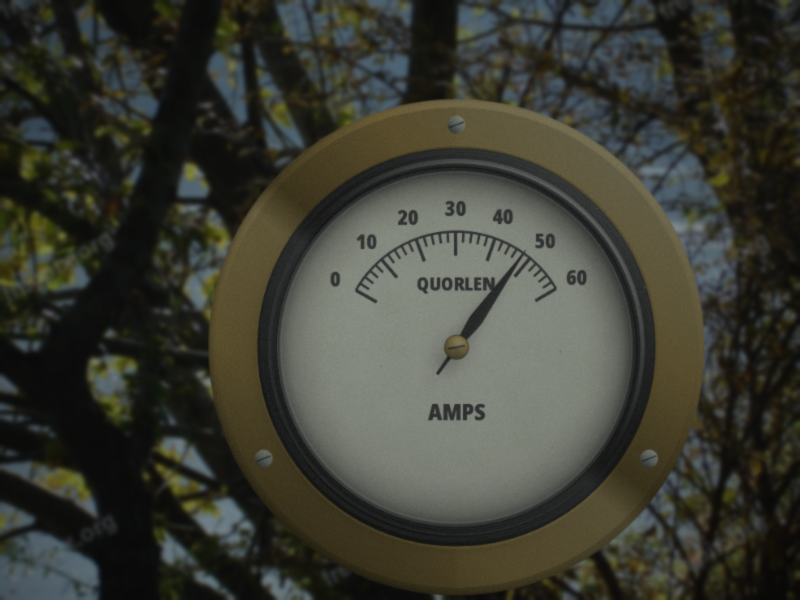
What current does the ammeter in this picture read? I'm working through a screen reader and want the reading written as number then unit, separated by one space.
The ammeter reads 48 A
